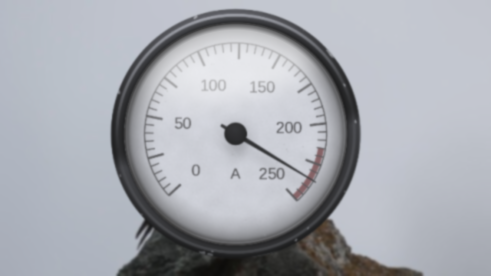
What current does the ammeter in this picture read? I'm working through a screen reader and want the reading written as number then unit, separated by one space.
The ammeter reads 235 A
